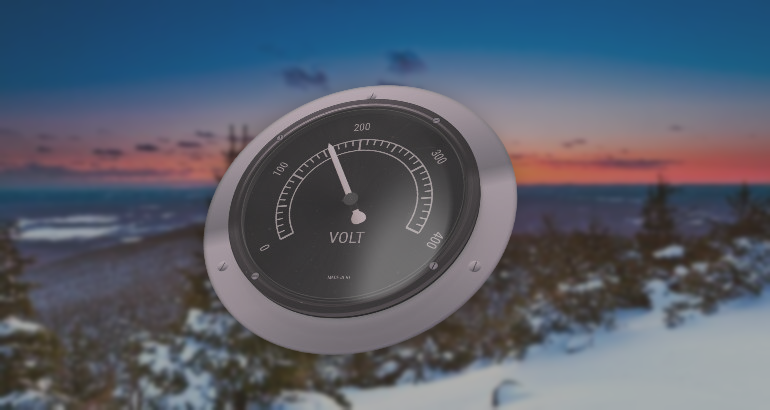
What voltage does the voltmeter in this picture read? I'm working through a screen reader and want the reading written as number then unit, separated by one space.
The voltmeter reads 160 V
